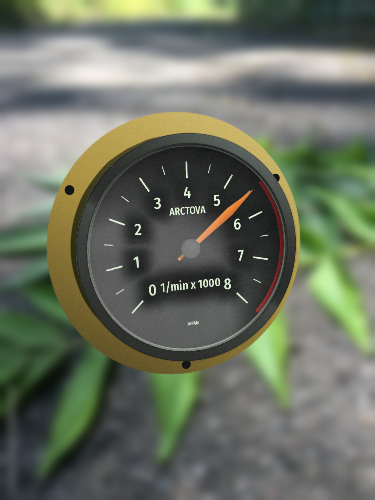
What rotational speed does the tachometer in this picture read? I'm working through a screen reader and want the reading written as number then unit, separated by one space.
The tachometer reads 5500 rpm
